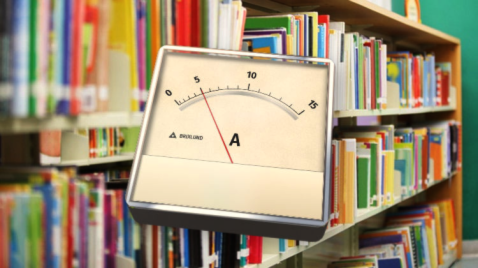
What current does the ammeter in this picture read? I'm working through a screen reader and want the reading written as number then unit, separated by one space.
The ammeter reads 5 A
